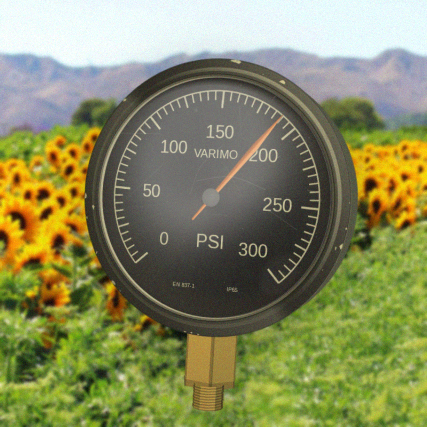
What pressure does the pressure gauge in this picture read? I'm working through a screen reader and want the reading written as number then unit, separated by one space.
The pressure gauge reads 190 psi
